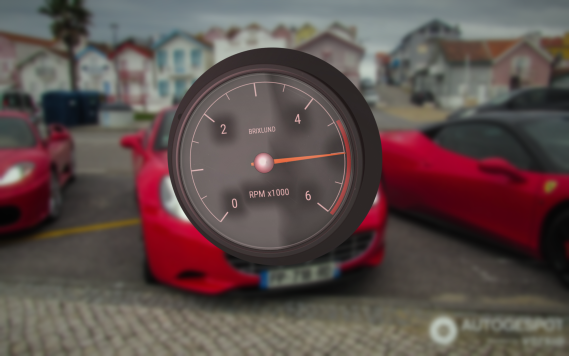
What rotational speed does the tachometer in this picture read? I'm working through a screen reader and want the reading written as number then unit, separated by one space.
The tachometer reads 5000 rpm
